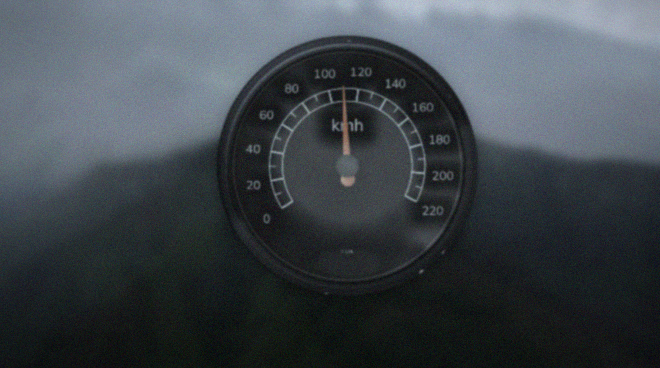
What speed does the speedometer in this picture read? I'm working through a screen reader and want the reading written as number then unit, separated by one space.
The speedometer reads 110 km/h
